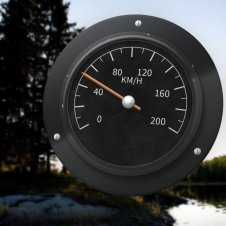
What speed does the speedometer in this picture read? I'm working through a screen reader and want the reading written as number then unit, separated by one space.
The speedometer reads 50 km/h
